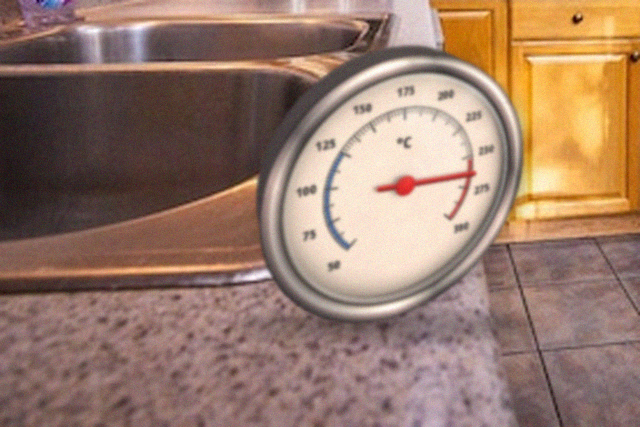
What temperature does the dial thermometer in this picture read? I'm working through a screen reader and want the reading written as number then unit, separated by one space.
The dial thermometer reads 262.5 °C
